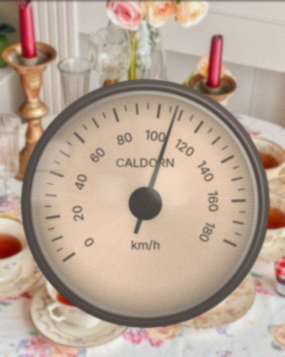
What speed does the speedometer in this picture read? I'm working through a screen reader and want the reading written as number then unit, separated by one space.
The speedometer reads 107.5 km/h
